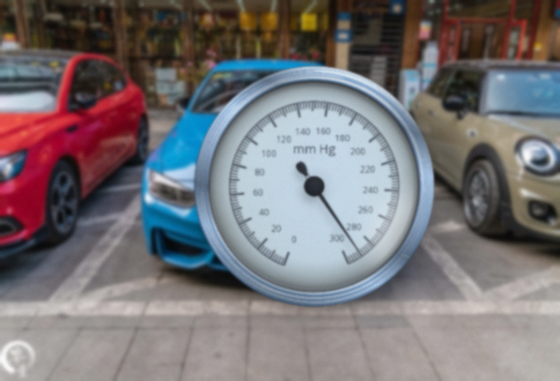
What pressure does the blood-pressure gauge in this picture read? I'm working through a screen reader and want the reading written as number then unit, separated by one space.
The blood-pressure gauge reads 290 mmHg
